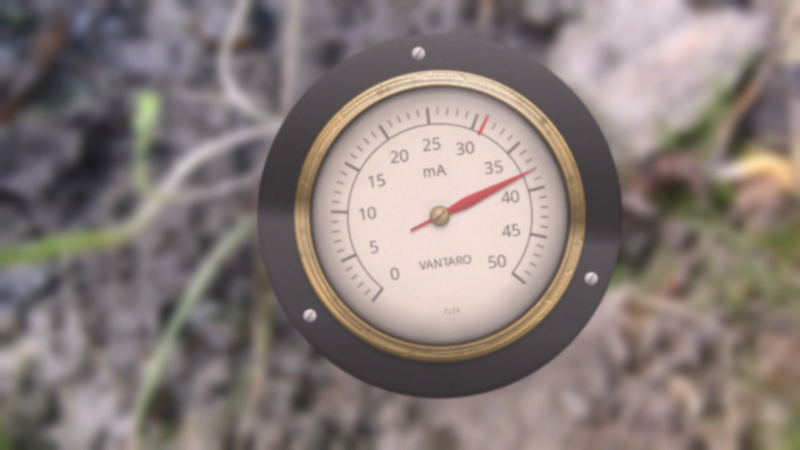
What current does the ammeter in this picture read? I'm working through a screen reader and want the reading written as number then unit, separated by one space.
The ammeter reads 38 mA
